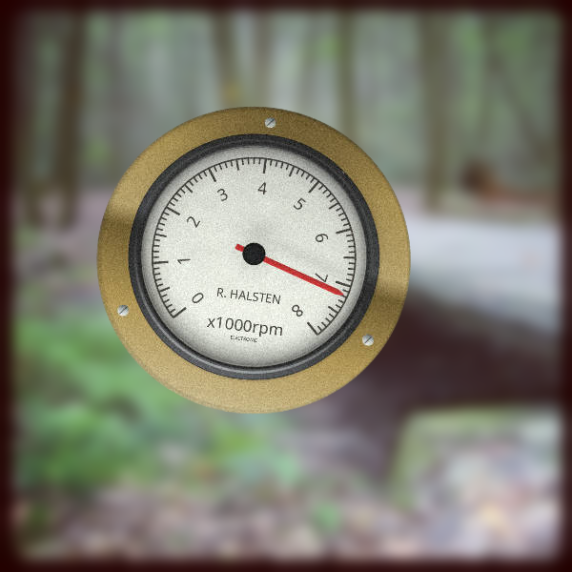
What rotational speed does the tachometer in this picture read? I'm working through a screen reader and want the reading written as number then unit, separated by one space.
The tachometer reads 7200 rpm
